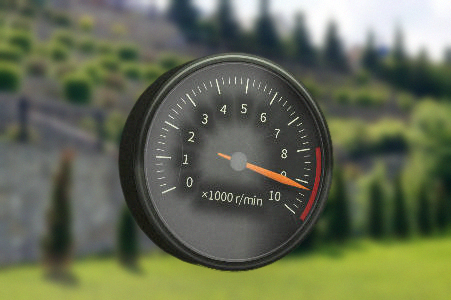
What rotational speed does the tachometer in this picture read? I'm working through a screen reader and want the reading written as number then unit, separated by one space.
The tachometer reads 9200 rpm
